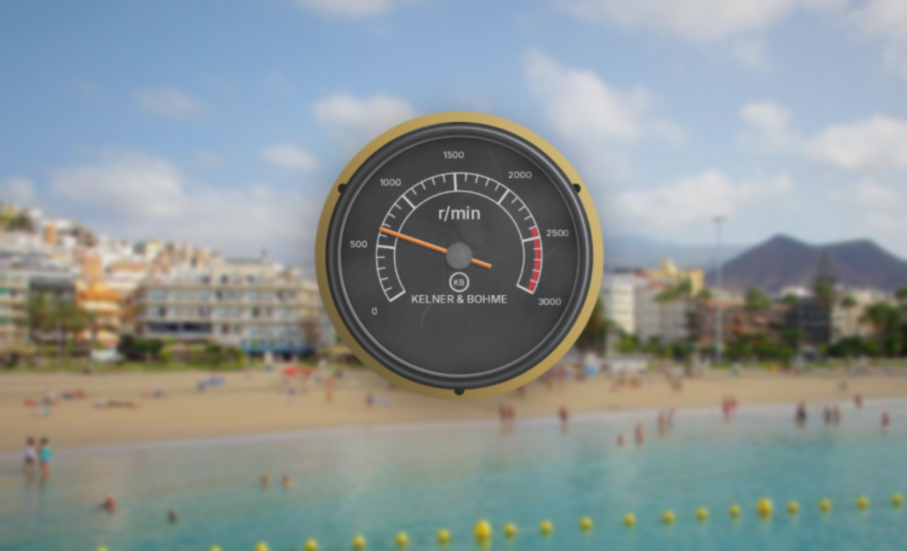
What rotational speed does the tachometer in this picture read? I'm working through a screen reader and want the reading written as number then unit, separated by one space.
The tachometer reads 650 rpm
